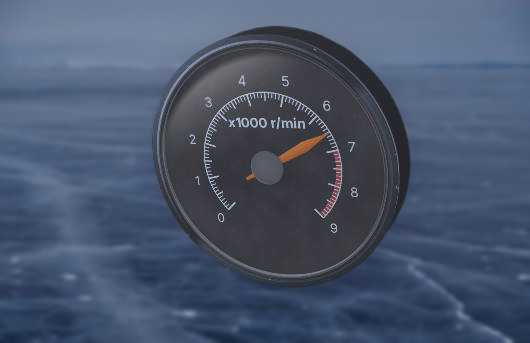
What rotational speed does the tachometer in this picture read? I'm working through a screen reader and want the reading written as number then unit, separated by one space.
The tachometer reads 6500 rpm
